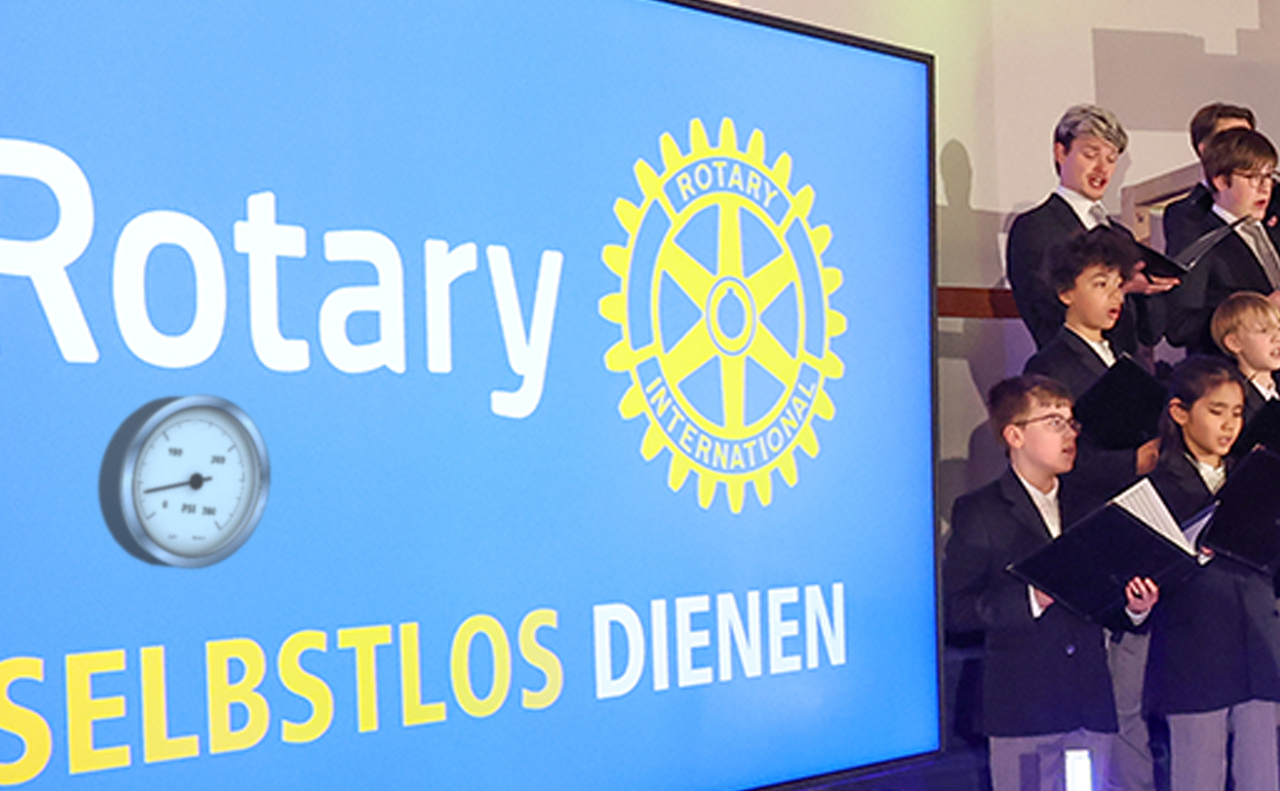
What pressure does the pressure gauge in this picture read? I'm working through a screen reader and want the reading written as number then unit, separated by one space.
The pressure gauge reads 30 psi
